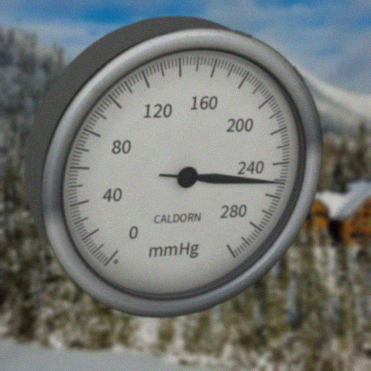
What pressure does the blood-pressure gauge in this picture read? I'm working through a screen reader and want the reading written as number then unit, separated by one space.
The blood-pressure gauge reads 250 mmHg
